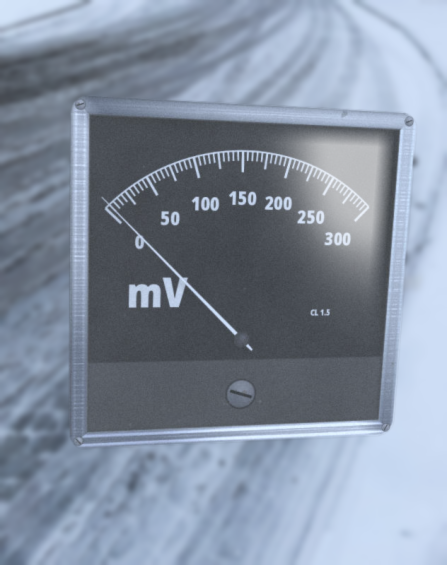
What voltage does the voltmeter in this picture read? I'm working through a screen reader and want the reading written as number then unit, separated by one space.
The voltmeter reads 5 mV
